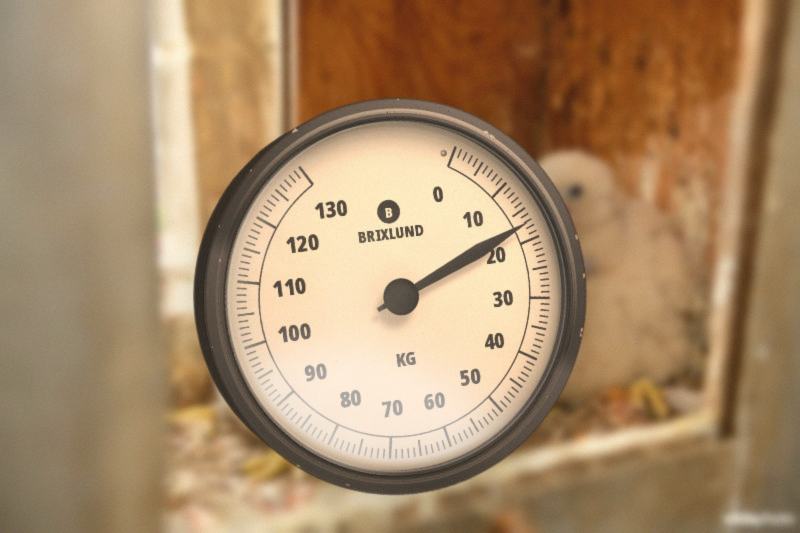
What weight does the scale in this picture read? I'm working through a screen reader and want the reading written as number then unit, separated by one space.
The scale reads 17 kg
